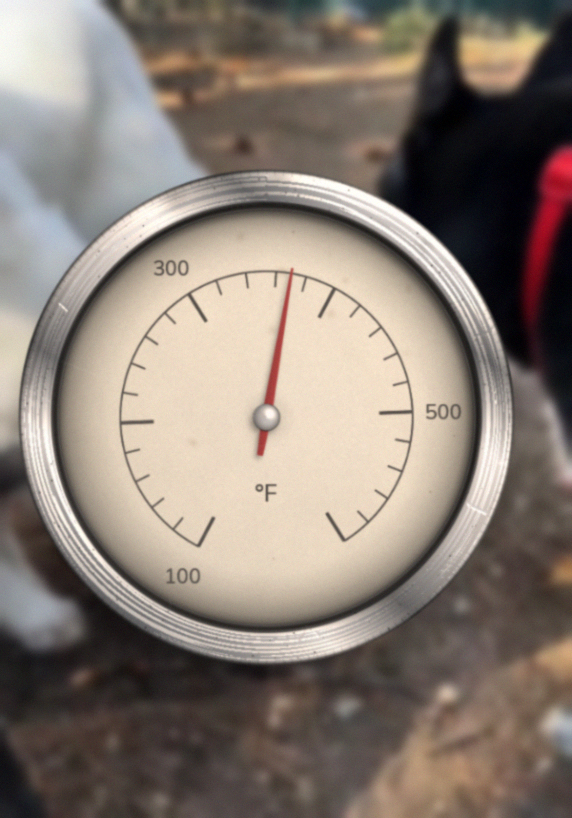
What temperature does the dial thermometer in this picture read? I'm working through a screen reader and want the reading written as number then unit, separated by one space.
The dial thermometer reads 370 °F
